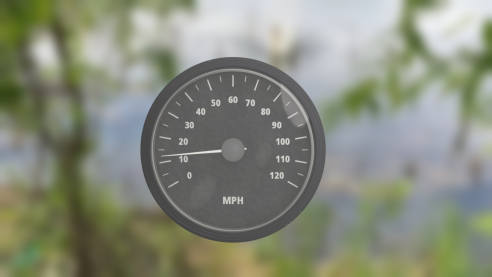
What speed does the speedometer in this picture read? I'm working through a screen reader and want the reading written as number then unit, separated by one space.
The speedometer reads 12.5 mph
